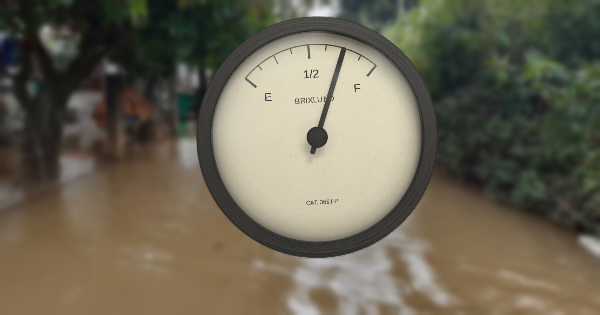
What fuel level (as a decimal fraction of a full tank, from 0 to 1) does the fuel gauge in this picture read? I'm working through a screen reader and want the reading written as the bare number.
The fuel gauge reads 0.75
